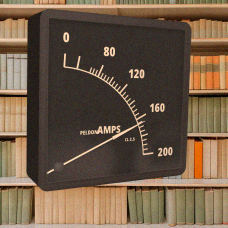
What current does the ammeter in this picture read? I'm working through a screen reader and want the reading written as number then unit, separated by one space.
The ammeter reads 165 A
